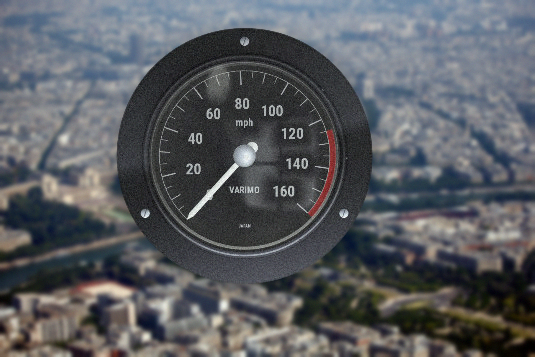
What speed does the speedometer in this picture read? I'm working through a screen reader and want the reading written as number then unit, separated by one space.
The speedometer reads 0 mph
